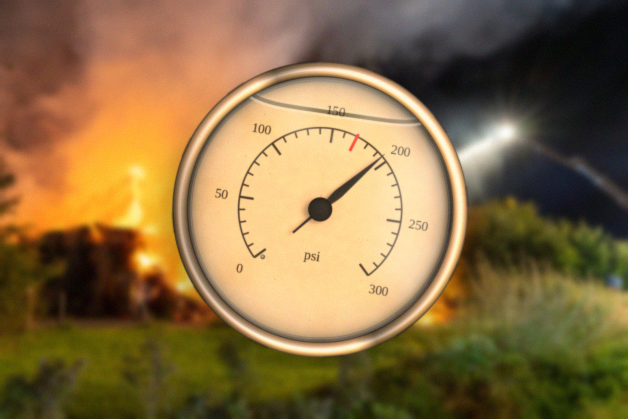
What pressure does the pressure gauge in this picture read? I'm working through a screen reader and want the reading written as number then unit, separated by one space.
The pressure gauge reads 195 psi
